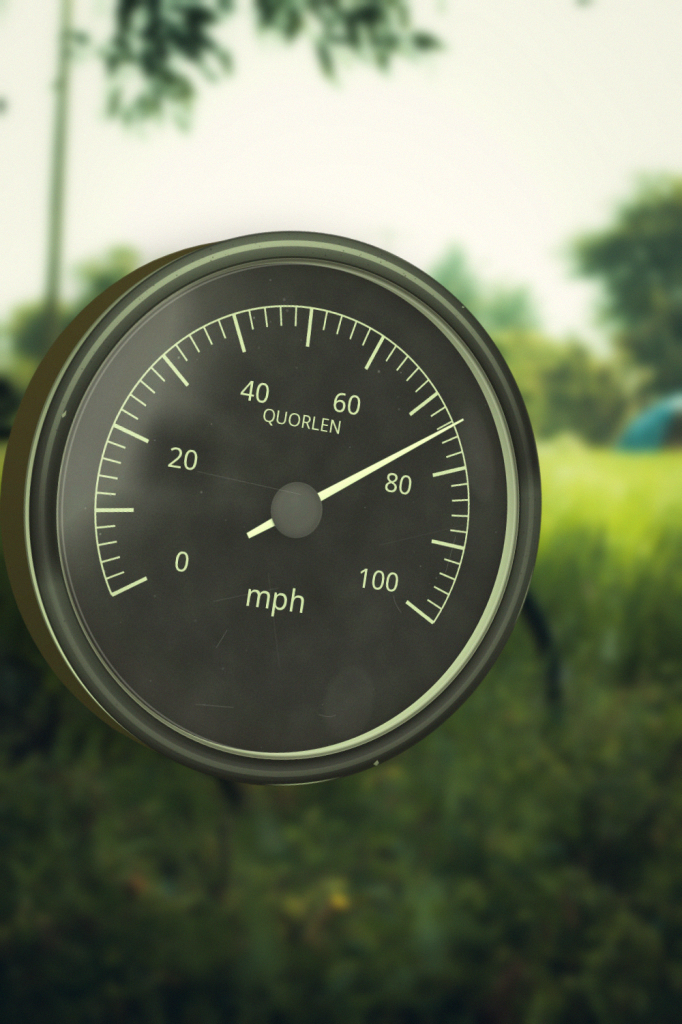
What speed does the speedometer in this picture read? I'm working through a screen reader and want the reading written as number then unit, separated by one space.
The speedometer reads 74 mph
